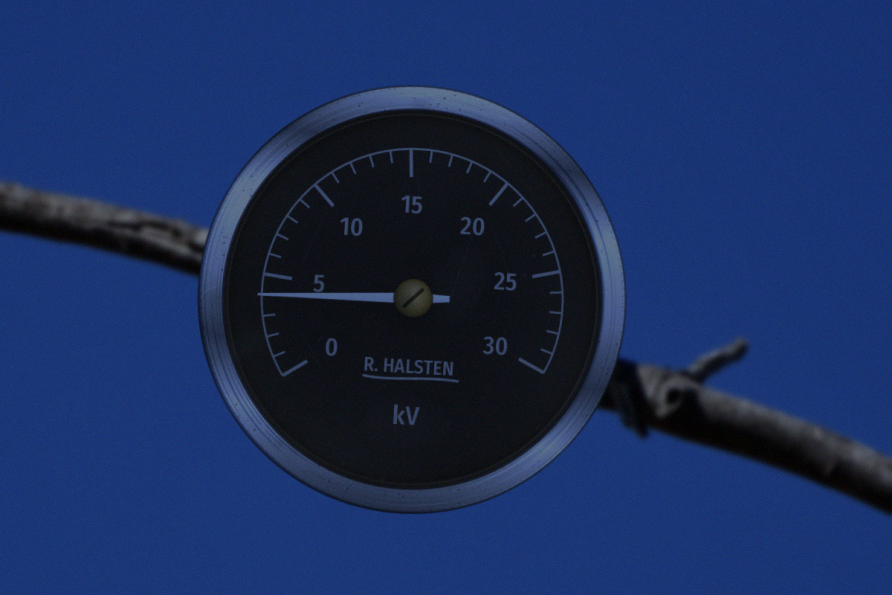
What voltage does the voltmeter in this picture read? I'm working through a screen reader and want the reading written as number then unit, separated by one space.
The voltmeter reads 4 kV
